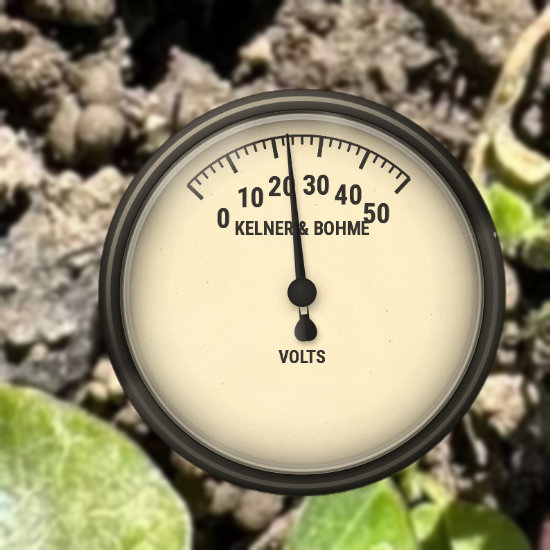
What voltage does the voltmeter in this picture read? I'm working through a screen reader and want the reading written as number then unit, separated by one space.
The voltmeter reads 23 V
